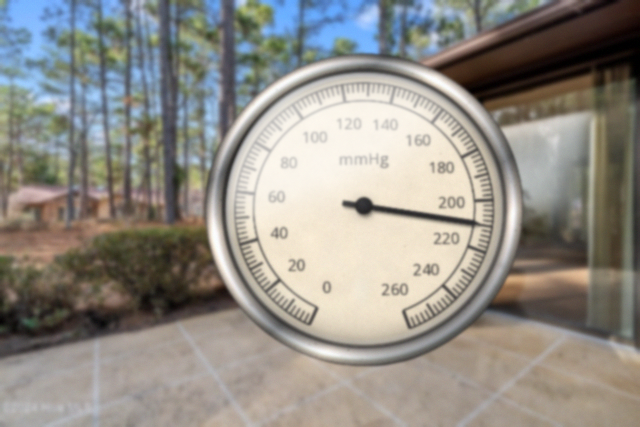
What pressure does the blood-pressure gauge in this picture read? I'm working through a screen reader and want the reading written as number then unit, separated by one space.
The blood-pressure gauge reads 210 mmHg
